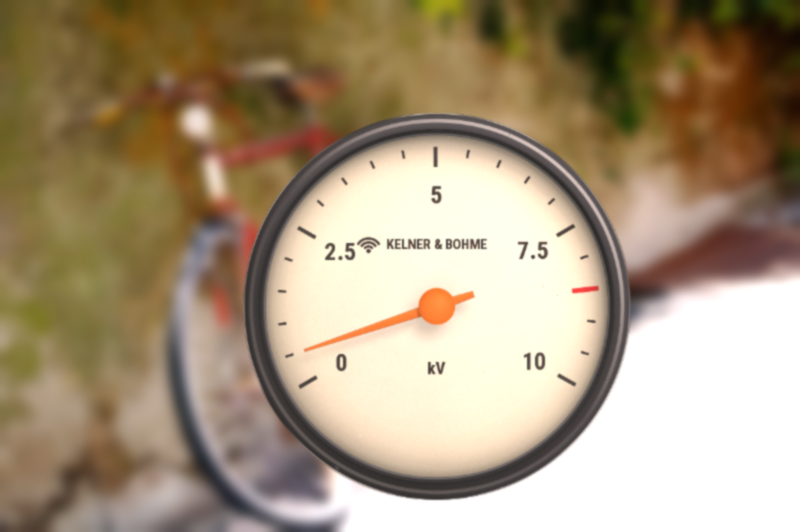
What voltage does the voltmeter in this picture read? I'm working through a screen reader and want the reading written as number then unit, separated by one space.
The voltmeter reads 0.5 kV
